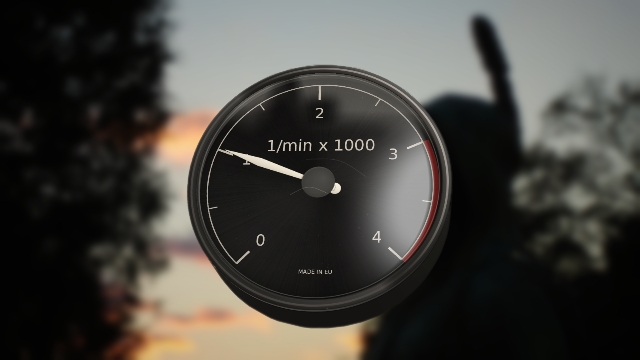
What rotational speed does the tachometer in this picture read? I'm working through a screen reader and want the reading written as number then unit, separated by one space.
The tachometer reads 1000 rpm
